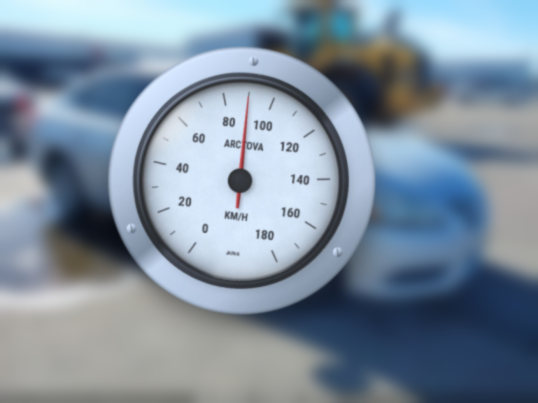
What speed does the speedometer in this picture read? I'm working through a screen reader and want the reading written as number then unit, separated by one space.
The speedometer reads 90 km/h
